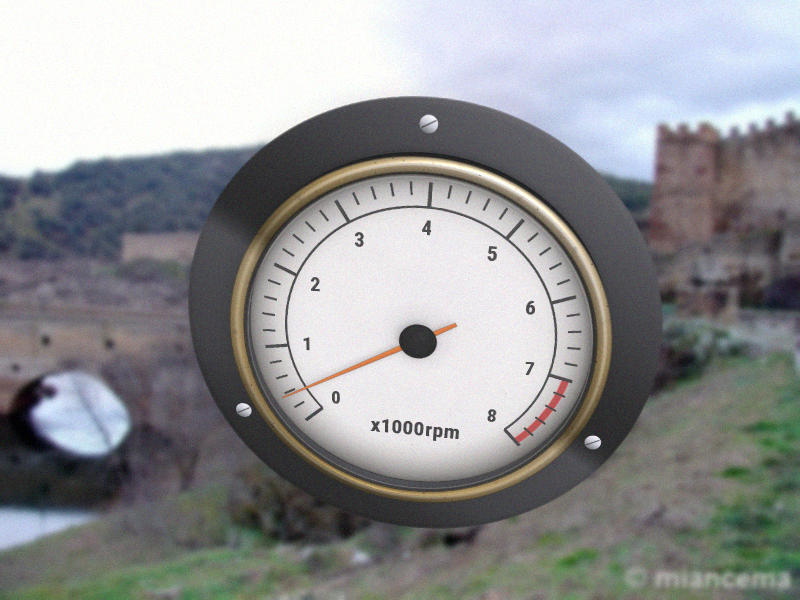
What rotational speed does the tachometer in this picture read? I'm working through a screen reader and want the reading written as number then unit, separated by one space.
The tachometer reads 400 rpm
